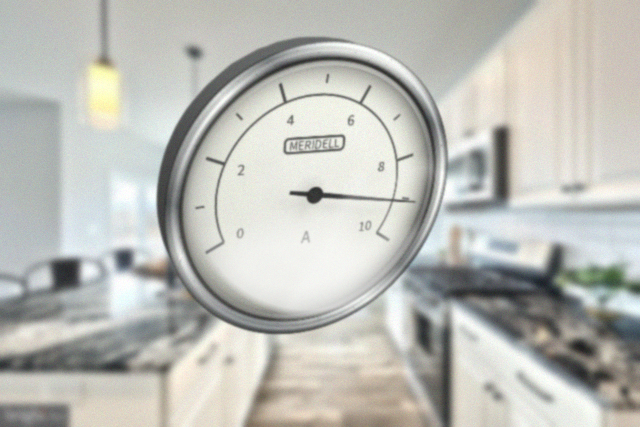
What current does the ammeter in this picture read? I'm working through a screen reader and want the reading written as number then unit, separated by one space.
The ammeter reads 9 A
